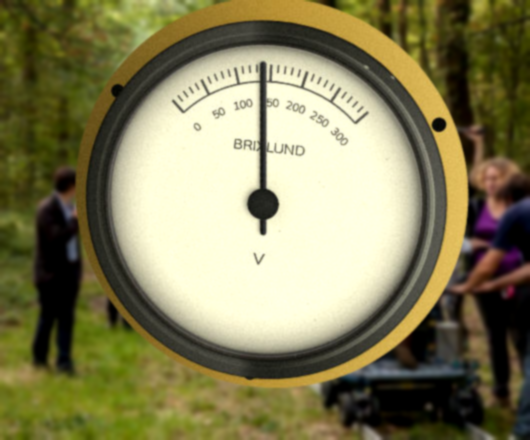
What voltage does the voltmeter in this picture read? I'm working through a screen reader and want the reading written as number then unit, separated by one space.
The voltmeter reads 140 V
